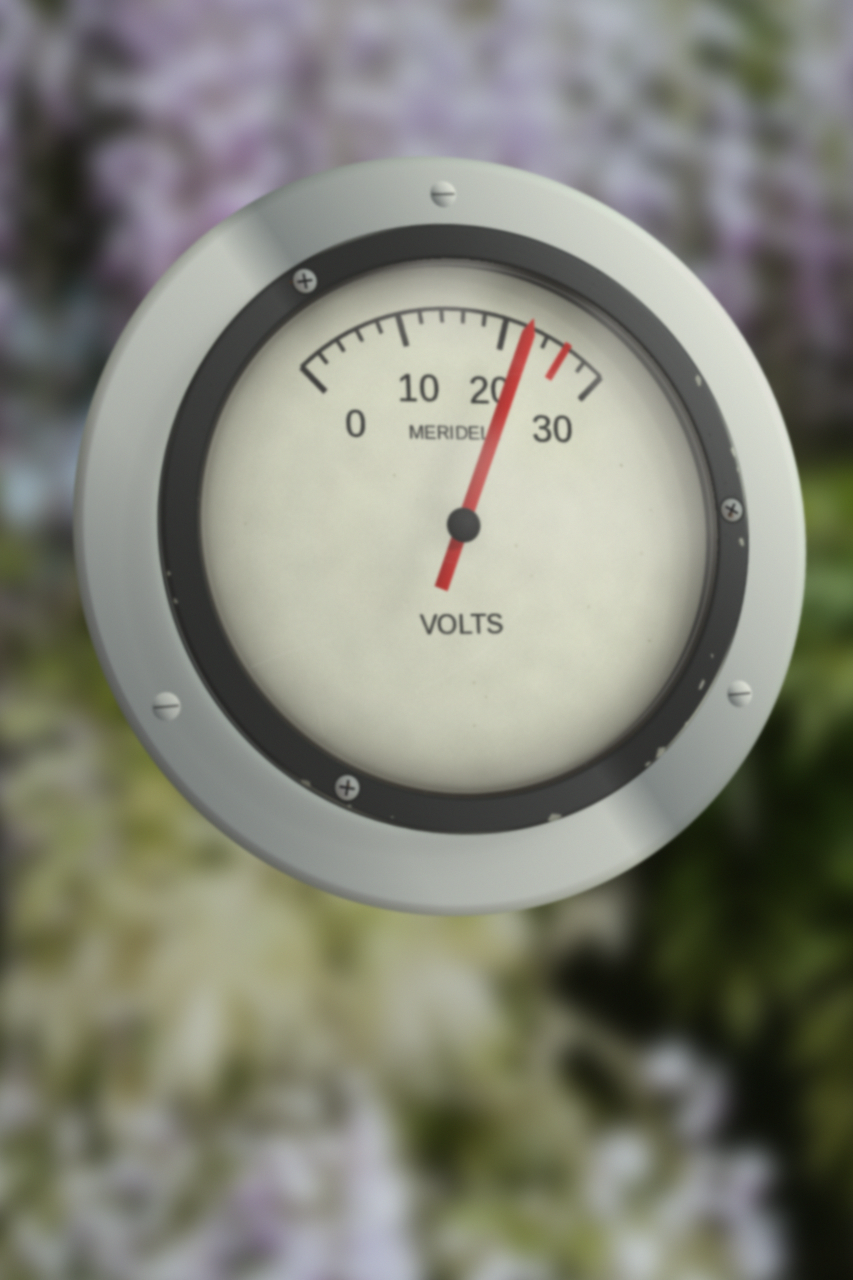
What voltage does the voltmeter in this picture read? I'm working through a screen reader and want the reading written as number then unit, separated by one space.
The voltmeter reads 22 V
